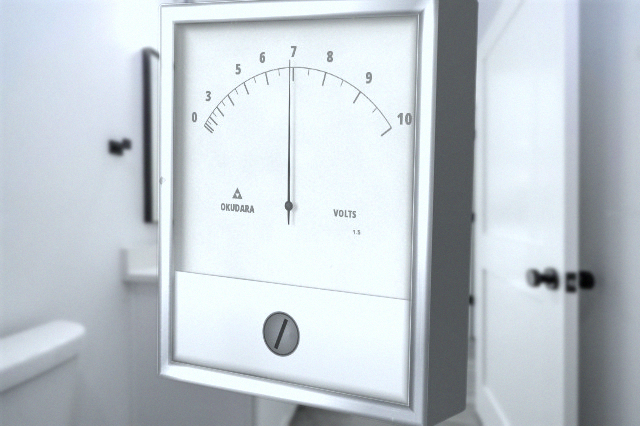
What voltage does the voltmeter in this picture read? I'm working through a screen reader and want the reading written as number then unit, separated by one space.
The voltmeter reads 7 V
